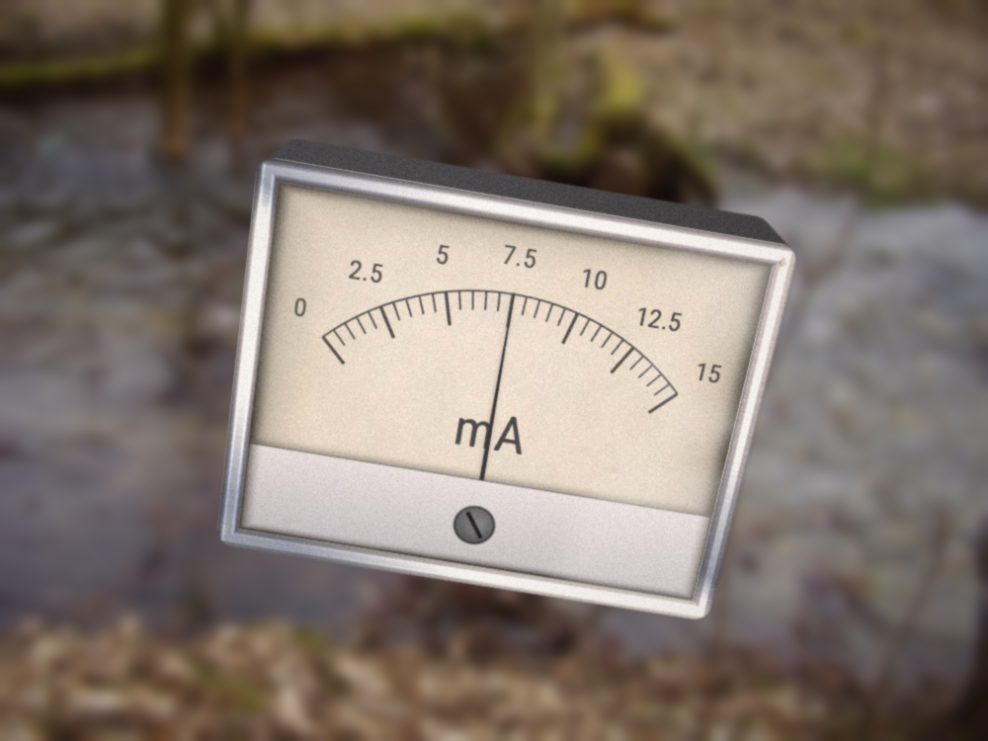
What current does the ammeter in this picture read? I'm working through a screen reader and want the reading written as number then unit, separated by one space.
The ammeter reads 7.5 mA
